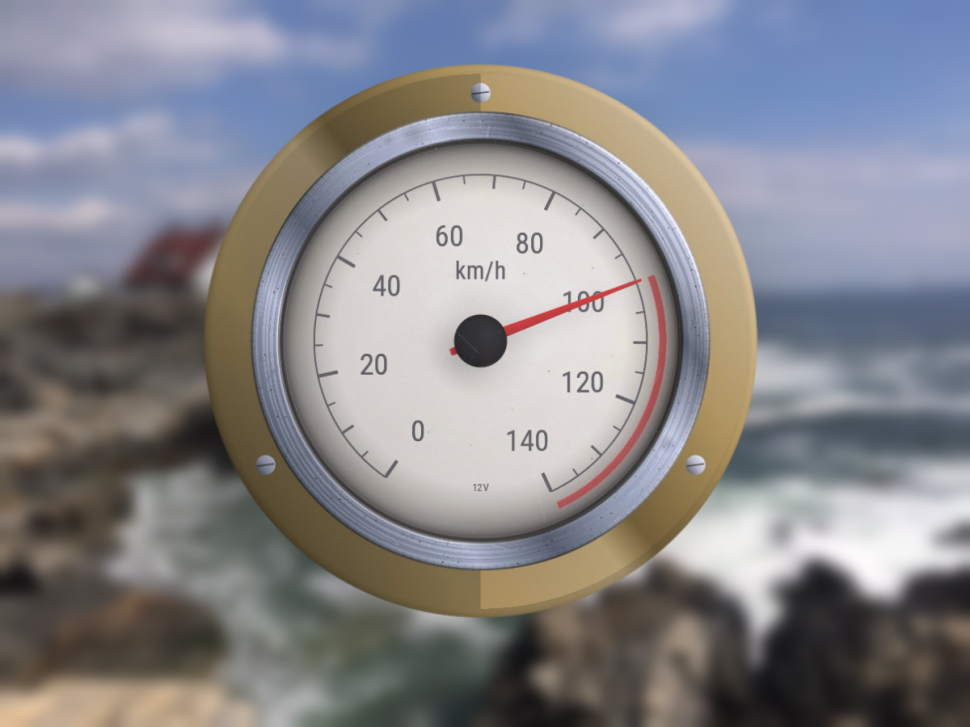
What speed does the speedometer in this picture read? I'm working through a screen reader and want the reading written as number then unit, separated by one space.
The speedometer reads 100 km/h
